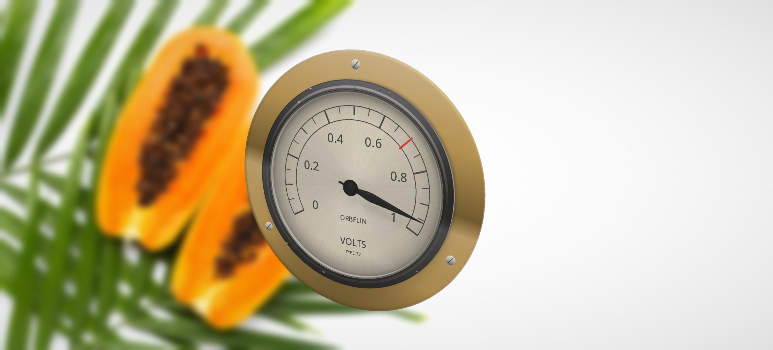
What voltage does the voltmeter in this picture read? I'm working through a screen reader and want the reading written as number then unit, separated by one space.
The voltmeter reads 0.95 V
